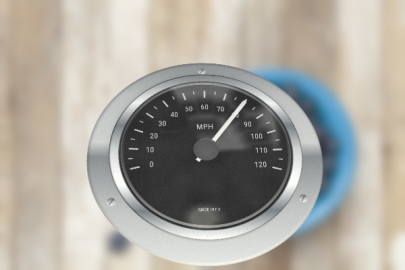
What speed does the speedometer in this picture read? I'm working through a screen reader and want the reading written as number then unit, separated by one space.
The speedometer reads 80 mph
